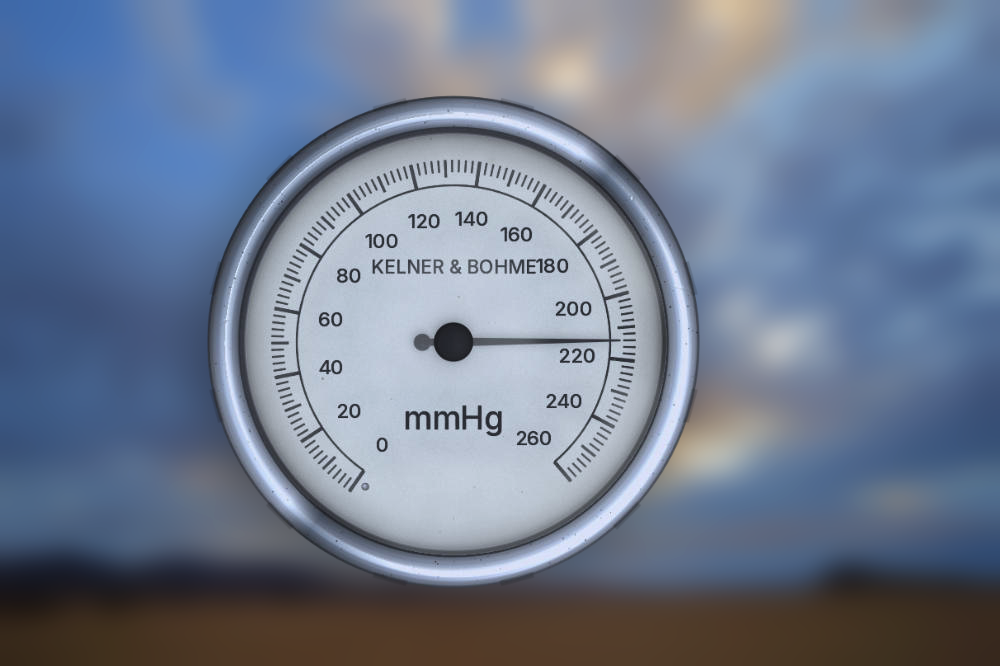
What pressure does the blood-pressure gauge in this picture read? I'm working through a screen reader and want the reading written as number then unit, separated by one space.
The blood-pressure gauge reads 214 mmHg
